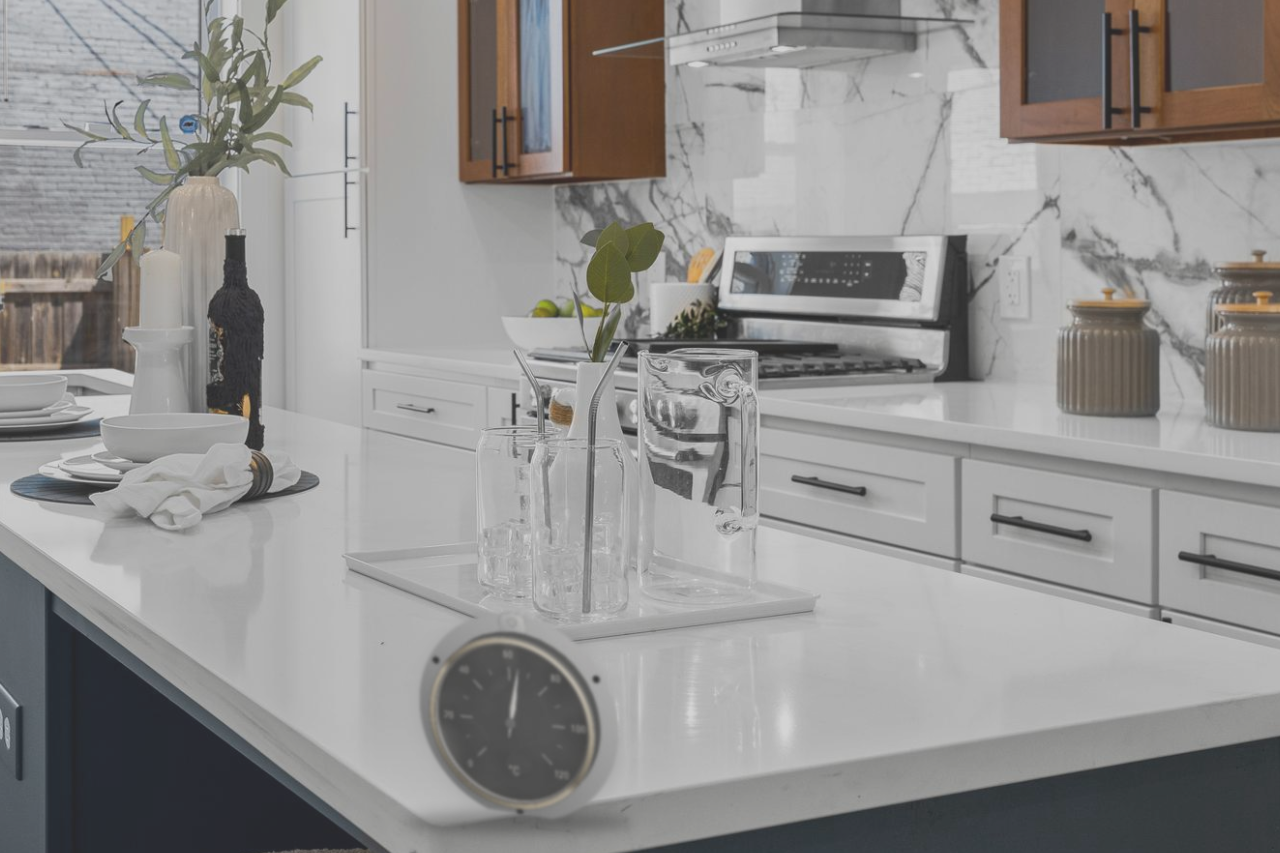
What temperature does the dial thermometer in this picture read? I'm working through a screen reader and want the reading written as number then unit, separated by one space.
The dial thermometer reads 65 °C
